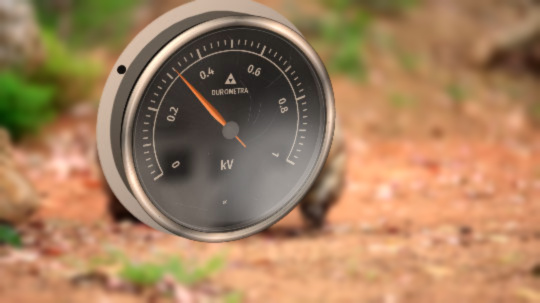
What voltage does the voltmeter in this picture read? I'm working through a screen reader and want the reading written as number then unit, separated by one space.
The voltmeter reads 0.32 kV
